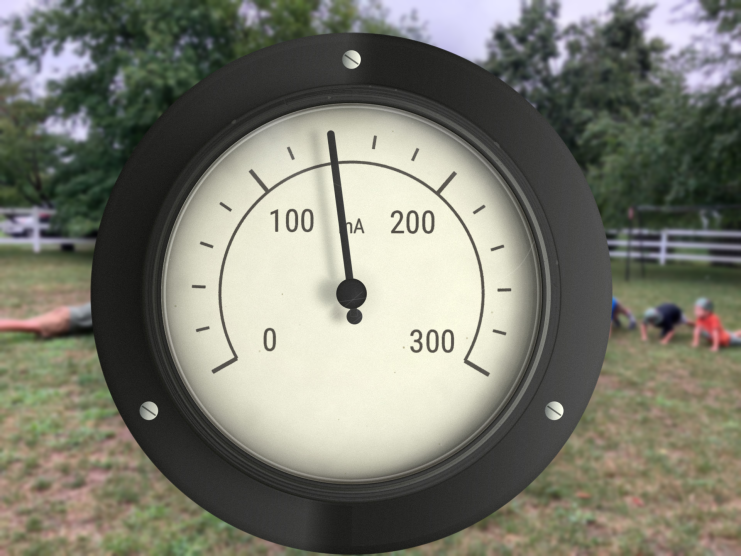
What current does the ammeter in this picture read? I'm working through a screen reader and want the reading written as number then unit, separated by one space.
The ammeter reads 140 mA
